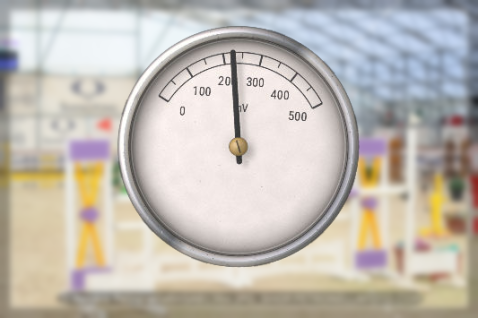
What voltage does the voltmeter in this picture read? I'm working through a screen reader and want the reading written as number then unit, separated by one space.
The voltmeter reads 225 mV
